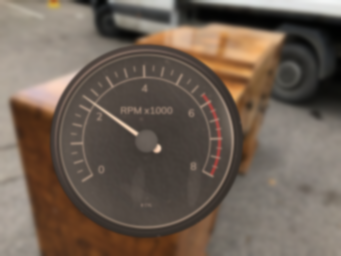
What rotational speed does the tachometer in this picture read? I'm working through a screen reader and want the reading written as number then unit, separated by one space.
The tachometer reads 2250 rpm
